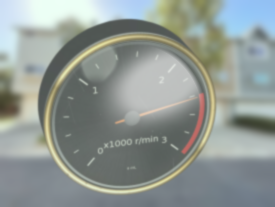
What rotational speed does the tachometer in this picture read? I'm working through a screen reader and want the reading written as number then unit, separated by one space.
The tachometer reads 2400 rpm
